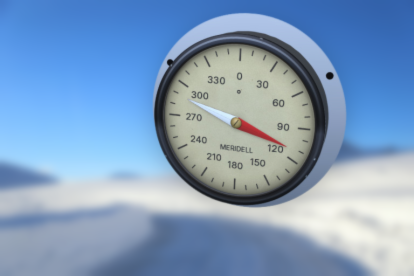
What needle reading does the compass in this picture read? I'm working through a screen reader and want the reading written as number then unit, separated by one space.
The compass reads 110 °
